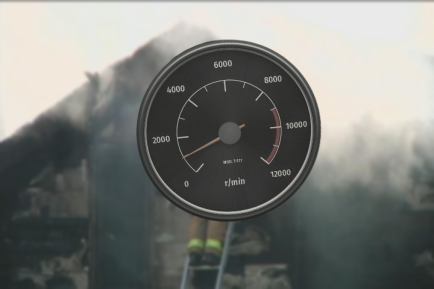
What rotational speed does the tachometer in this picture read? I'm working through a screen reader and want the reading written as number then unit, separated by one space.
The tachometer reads 1000 rpm
